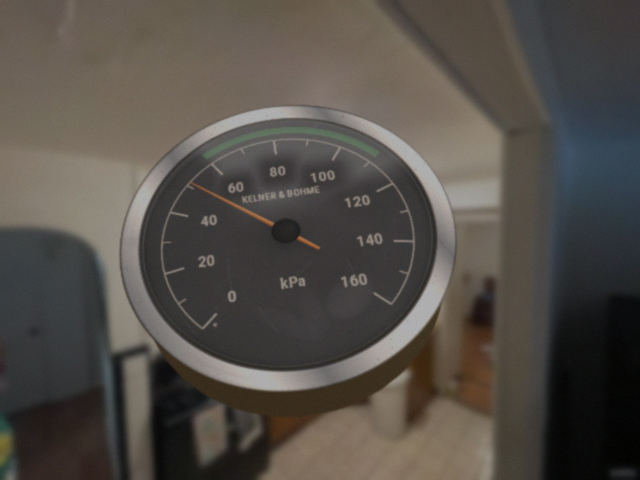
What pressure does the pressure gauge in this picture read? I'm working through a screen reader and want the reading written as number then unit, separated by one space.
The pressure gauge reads 50 kPa
